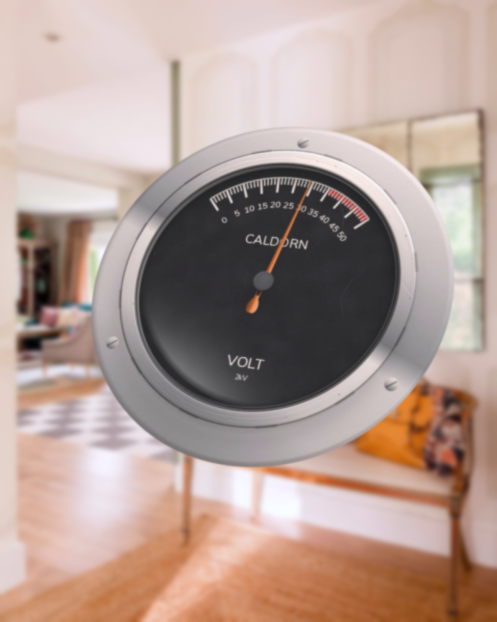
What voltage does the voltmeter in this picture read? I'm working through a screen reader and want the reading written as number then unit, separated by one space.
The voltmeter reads 30 V
